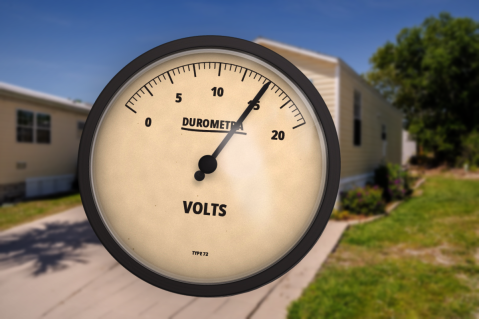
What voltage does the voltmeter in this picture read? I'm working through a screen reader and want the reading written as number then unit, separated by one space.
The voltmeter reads 15 V
